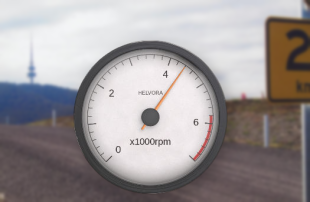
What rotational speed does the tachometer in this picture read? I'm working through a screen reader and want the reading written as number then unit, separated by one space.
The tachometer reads 4400 rpm
